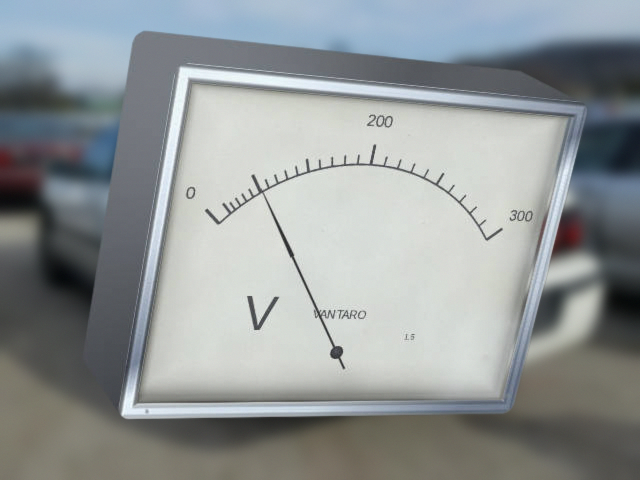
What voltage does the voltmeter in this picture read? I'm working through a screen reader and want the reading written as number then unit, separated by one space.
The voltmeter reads 100 V
